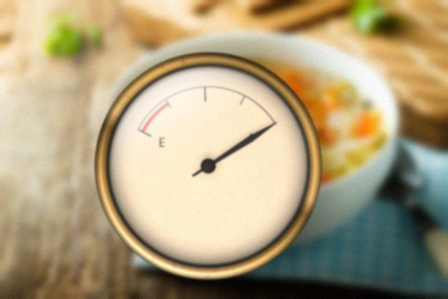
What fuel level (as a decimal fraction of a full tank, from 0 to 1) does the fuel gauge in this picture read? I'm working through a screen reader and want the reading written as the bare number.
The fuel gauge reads 1
